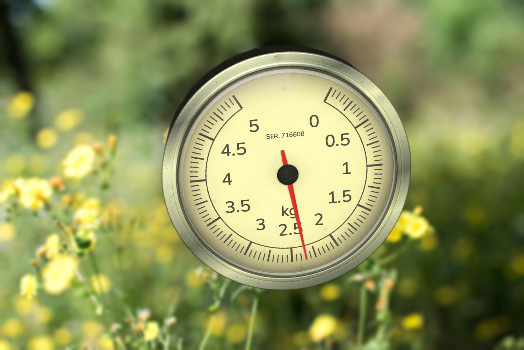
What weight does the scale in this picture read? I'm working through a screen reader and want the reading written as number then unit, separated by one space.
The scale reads 2.35 kg
